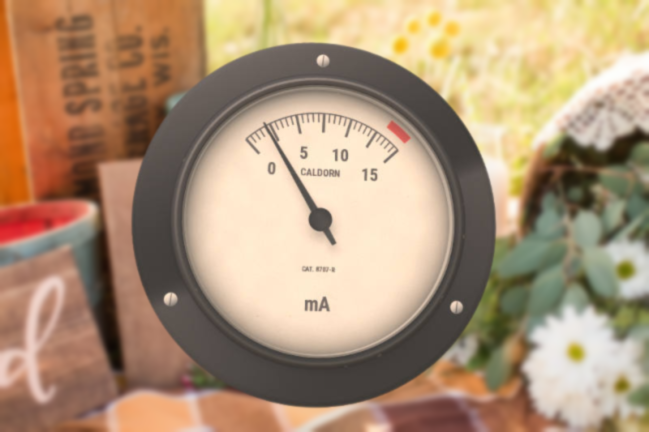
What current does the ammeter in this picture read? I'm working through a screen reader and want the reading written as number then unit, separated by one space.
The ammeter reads 2 mA
